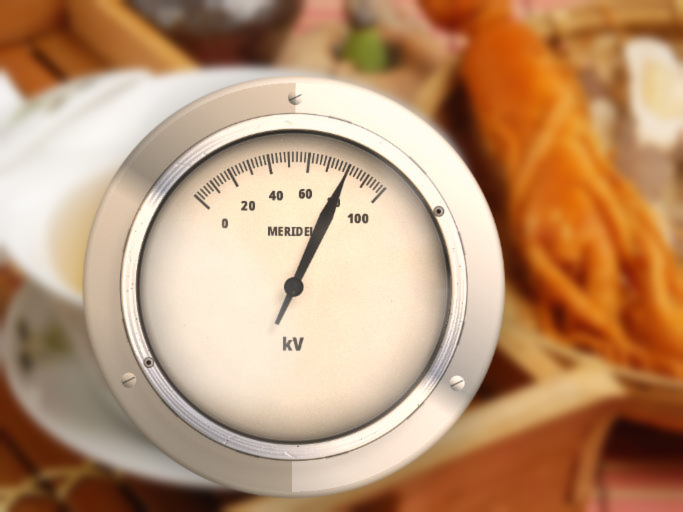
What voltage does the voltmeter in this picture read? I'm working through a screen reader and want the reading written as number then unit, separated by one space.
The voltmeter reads 80 kV
